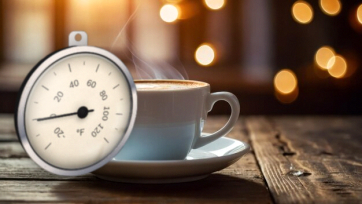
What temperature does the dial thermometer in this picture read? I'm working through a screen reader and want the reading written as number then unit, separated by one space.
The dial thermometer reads 0 °F
